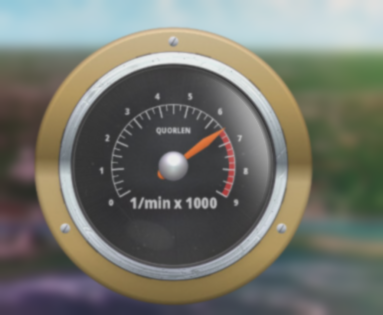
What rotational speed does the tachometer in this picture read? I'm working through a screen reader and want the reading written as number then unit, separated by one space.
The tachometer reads 6500 rpm
